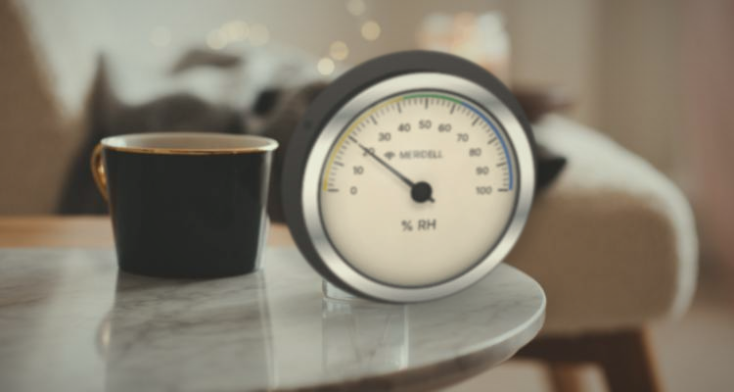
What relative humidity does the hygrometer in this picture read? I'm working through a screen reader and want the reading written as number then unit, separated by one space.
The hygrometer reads 20 %
